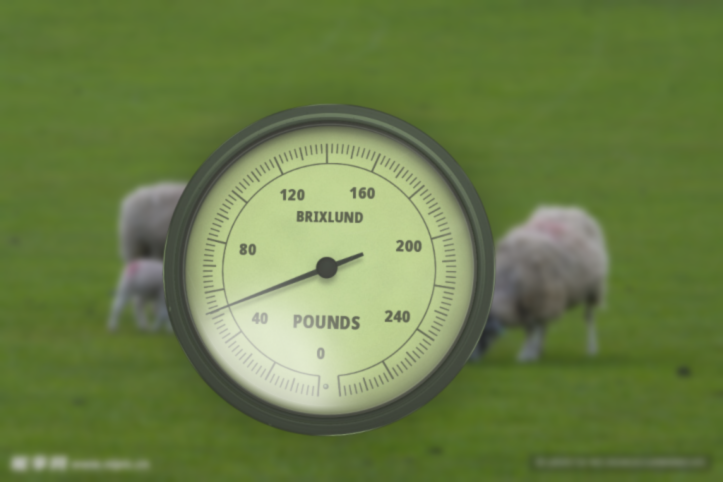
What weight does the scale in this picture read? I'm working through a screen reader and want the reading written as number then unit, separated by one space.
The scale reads 52 lb
